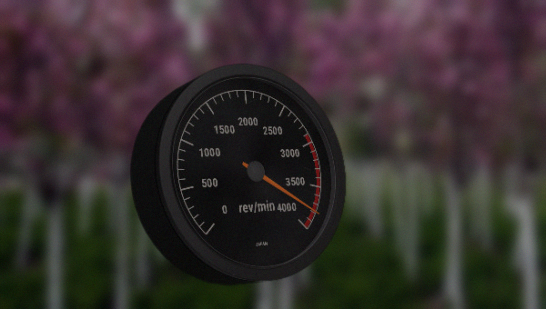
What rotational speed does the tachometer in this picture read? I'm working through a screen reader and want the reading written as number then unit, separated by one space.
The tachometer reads 3800 rpm
